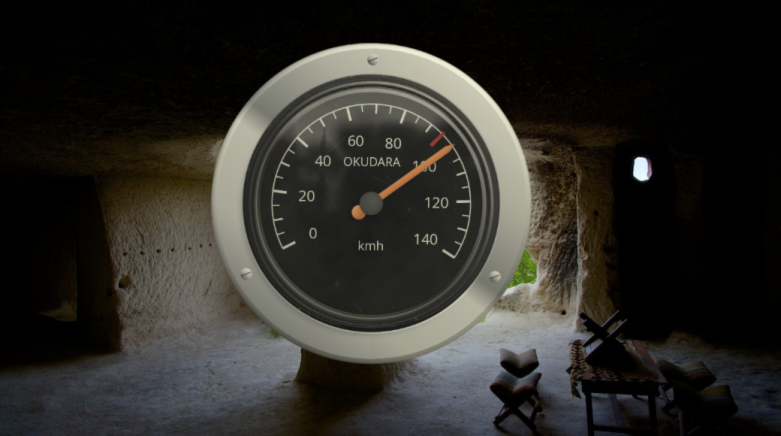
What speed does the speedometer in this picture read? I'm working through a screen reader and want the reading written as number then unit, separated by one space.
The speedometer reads 100 km/h
